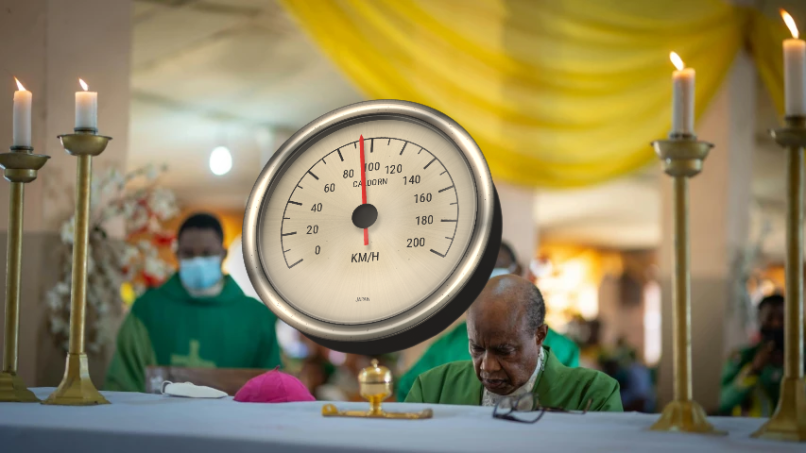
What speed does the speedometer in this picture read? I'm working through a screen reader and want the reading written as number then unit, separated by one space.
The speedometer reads 95 km/h
